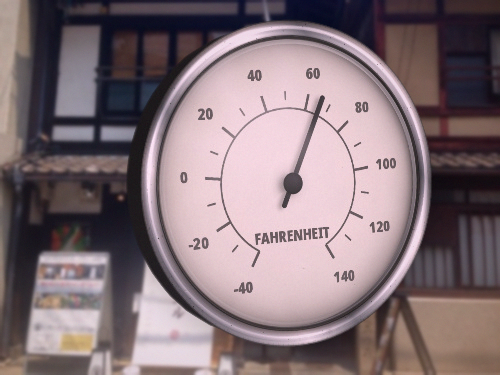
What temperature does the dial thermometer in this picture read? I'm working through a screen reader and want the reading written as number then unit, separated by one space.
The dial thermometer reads 65 °F
